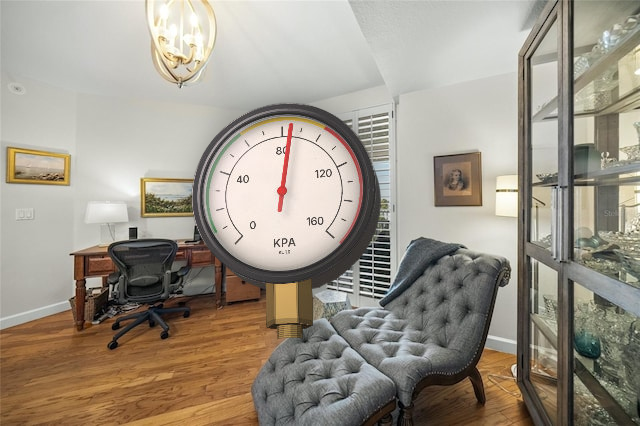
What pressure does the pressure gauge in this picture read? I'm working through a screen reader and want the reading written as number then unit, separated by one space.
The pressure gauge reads 85 kPa
